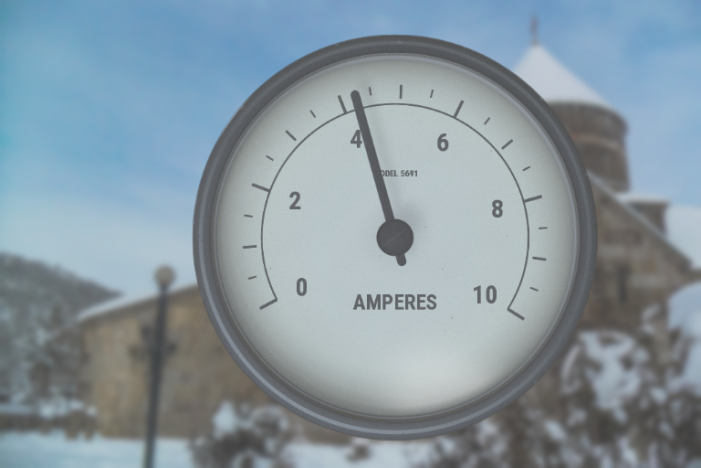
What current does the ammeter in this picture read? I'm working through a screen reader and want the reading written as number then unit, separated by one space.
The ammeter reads 4.25 A
